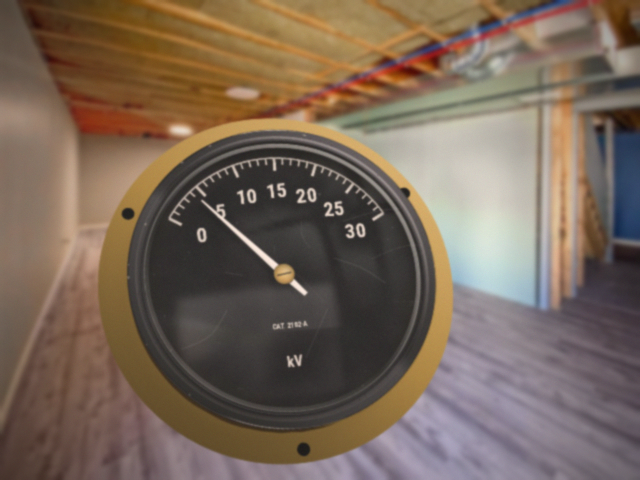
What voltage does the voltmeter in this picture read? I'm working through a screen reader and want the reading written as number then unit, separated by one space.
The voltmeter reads 4 kV
